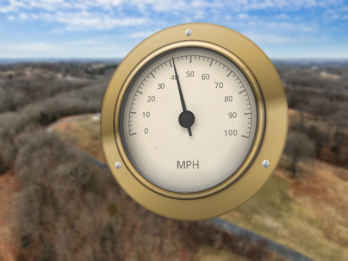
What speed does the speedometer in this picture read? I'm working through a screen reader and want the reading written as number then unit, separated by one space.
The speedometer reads 42 mph
